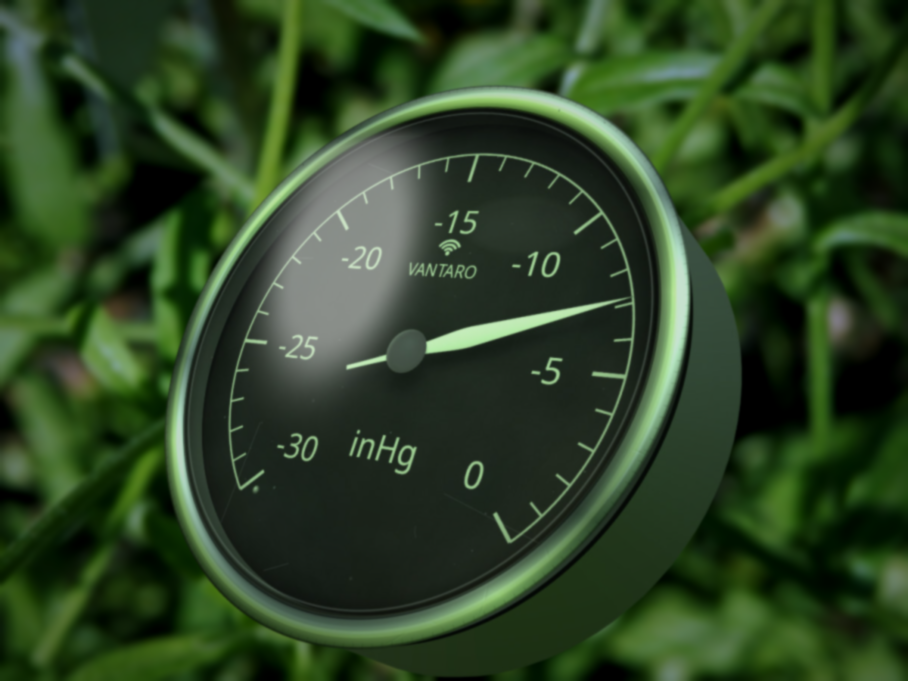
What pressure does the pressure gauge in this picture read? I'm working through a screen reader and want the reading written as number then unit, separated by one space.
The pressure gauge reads -7 inHg
